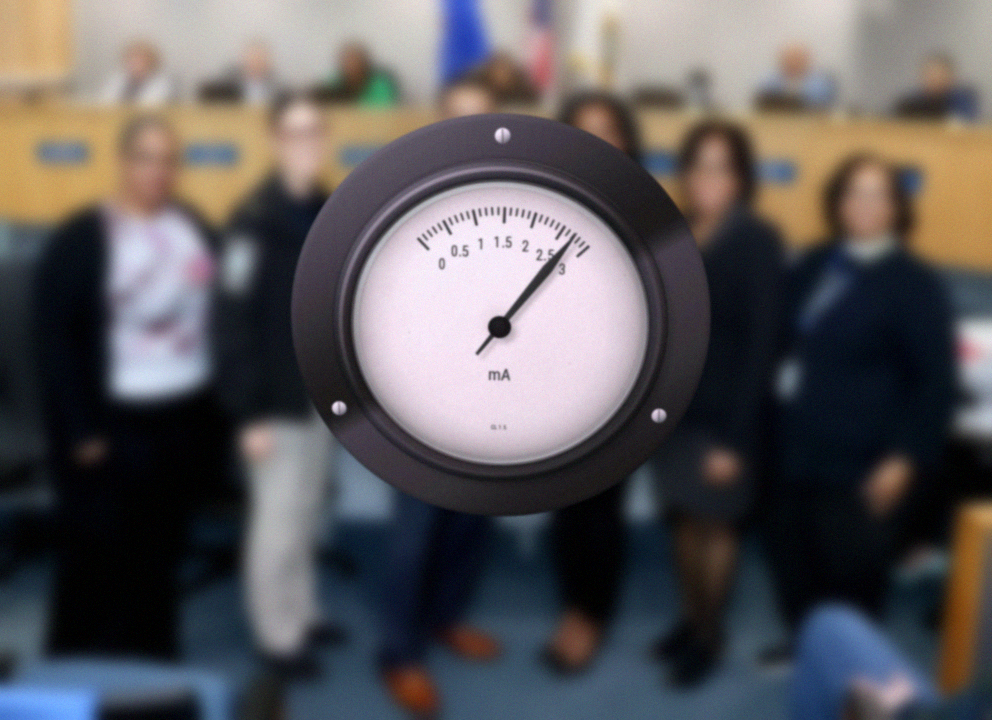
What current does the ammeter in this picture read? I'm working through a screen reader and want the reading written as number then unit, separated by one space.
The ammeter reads 2.7 mA
